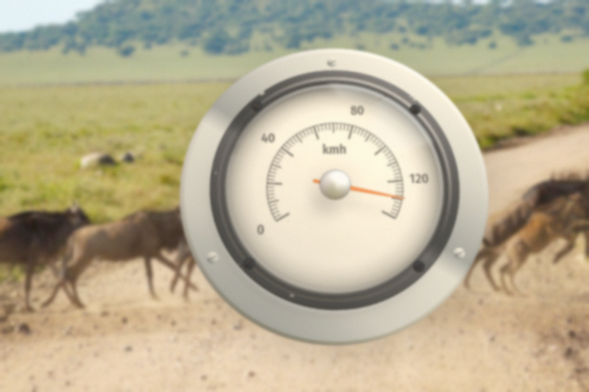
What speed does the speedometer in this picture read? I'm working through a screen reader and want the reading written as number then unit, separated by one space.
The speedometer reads 130 km/h
